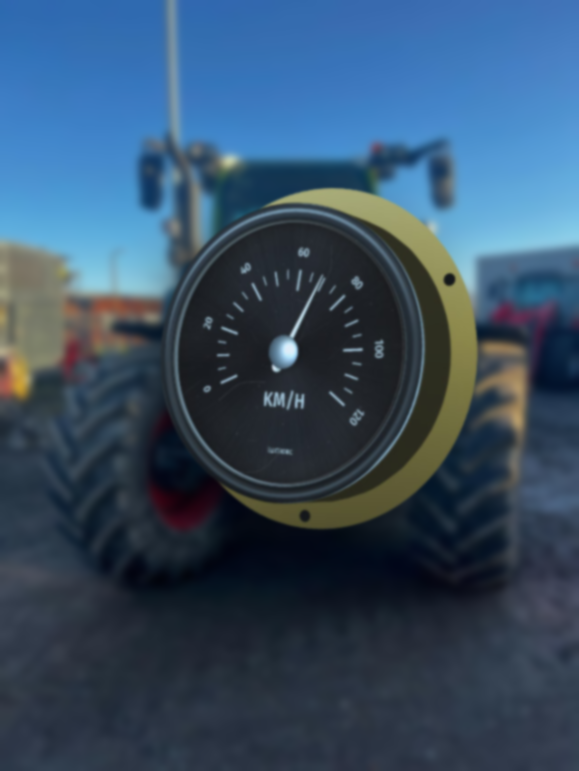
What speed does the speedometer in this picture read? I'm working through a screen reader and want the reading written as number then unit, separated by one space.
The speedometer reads 70 km/h
